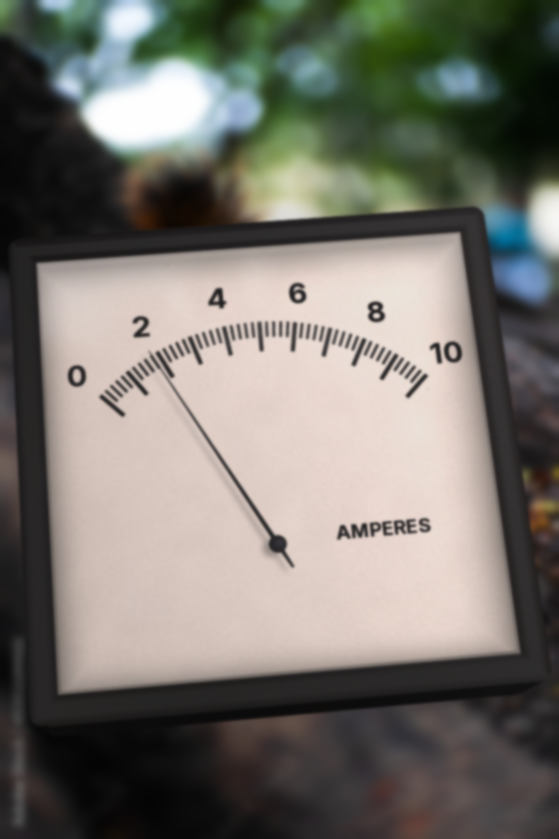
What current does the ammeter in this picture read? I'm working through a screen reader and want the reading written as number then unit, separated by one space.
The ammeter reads 1.8 A
